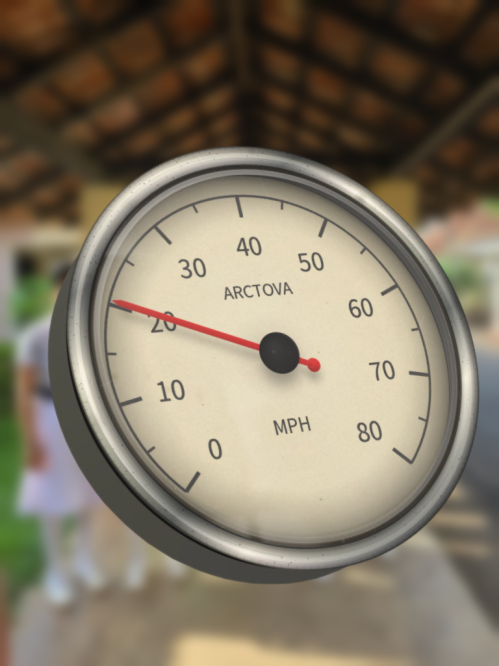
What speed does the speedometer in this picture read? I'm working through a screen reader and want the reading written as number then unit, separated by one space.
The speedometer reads 20 mph
